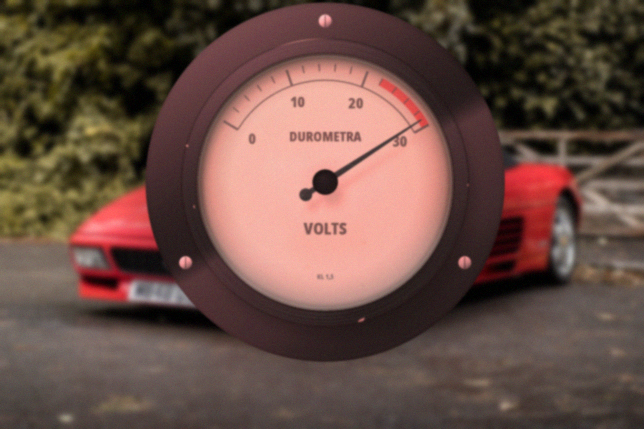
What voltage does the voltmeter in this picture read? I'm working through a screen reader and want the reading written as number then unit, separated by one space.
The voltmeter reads 29 V
